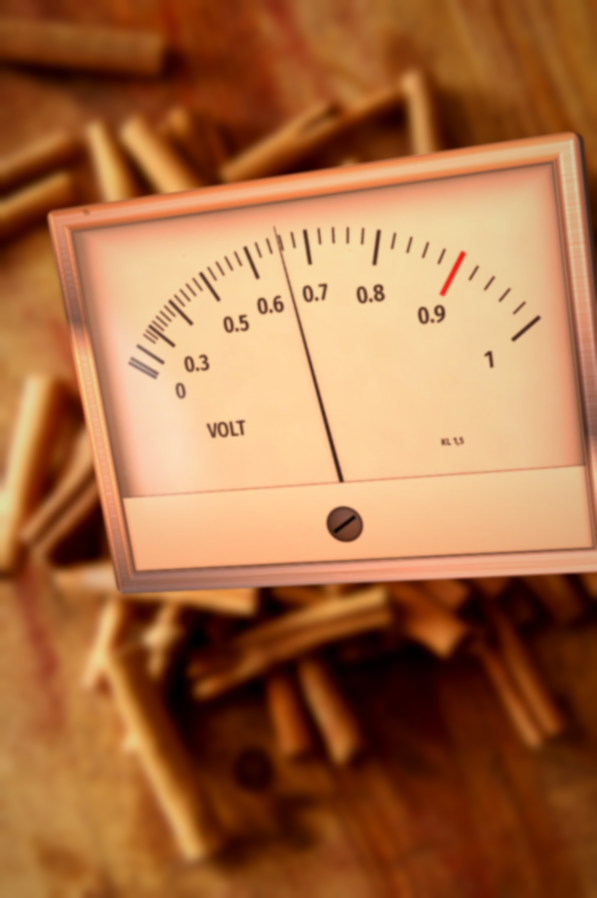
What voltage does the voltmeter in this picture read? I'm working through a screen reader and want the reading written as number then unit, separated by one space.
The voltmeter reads 0.66 V
